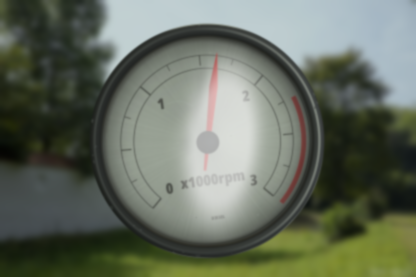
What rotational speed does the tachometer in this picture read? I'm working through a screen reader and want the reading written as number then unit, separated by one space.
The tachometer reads 1625 rpm
